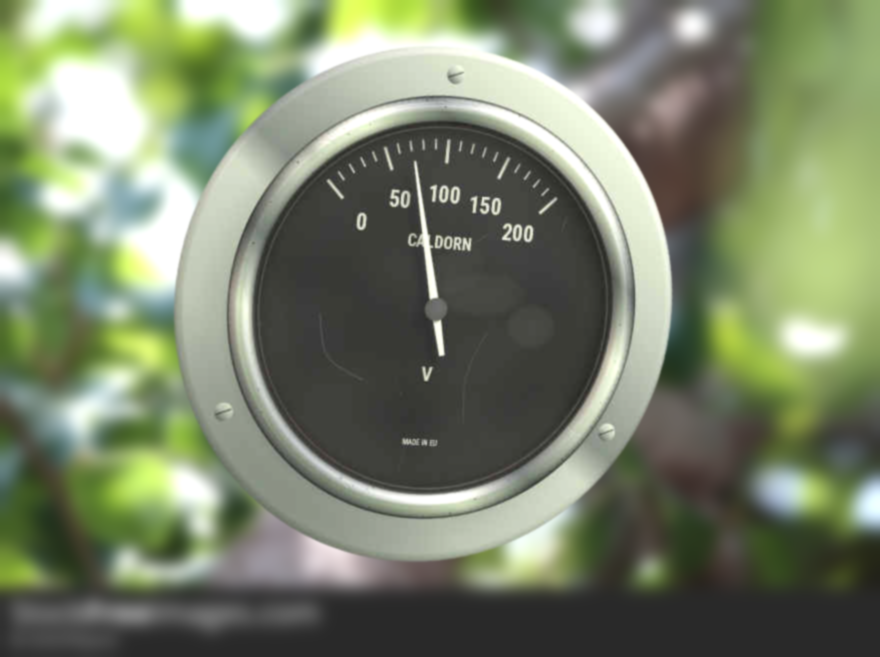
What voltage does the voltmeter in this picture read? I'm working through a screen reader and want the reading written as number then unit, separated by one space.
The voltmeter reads 70 V
